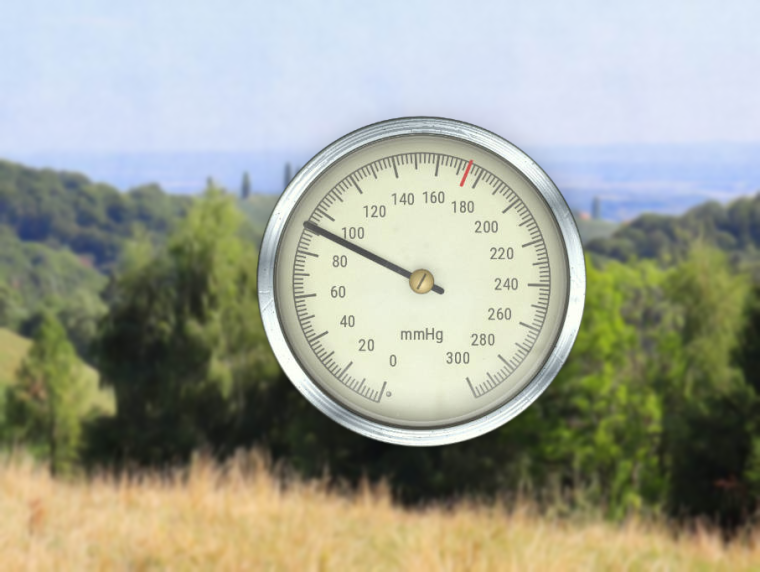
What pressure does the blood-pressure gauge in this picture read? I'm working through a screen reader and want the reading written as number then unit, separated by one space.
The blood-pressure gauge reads 92 mmHg
